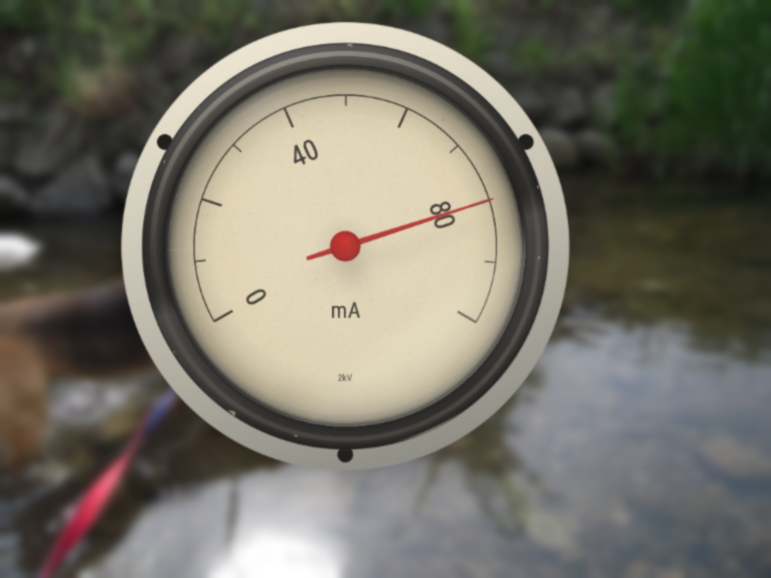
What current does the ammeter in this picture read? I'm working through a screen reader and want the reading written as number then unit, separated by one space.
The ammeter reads 80 mA
